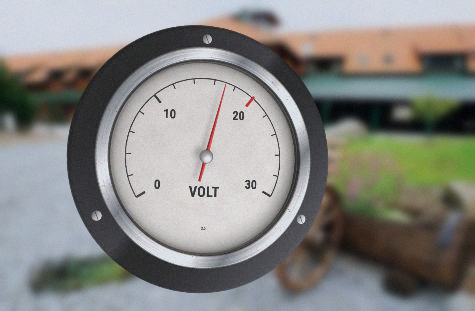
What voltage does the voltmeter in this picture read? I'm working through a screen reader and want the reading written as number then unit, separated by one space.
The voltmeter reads 17 V
